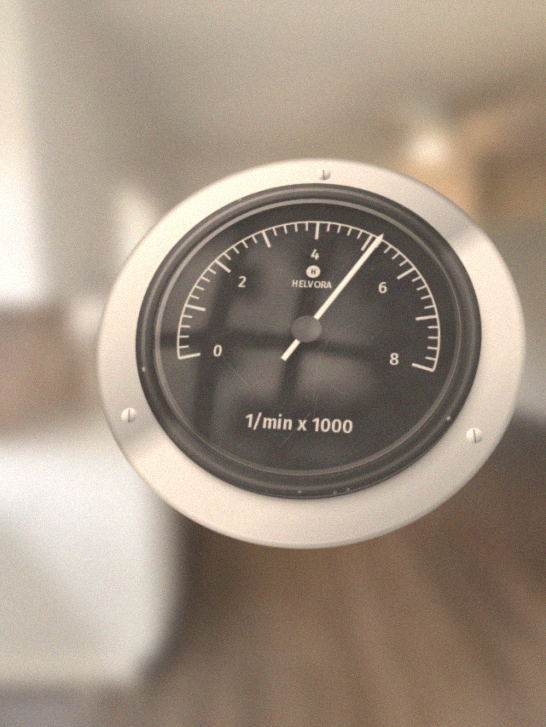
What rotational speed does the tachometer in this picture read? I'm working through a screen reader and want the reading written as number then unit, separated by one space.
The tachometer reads 5200 rpm
